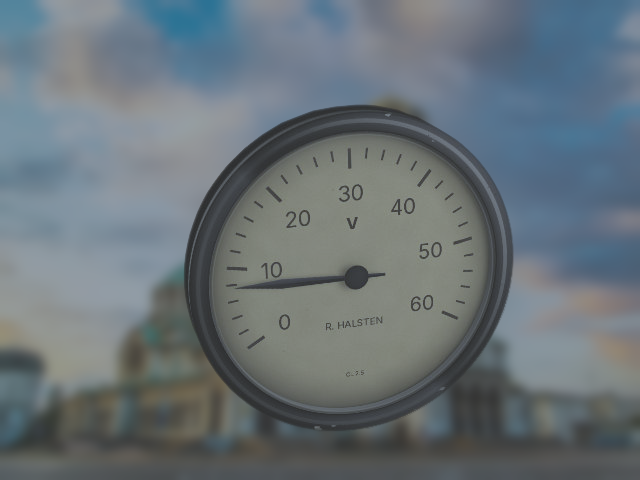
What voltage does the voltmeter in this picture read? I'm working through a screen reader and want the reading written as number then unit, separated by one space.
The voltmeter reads 8 V
